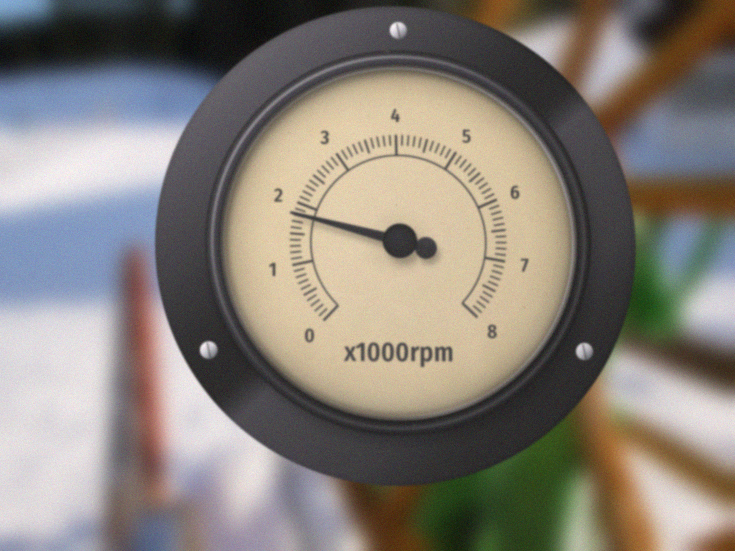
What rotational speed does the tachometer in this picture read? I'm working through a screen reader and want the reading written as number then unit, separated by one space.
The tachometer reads 1800 rpm
